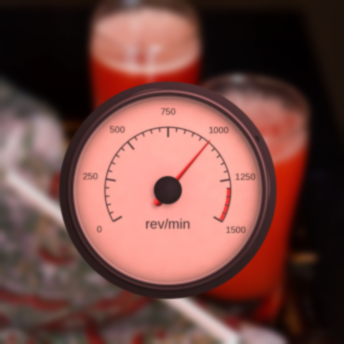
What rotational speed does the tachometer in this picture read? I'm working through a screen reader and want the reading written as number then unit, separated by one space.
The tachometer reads 1000 rpm
